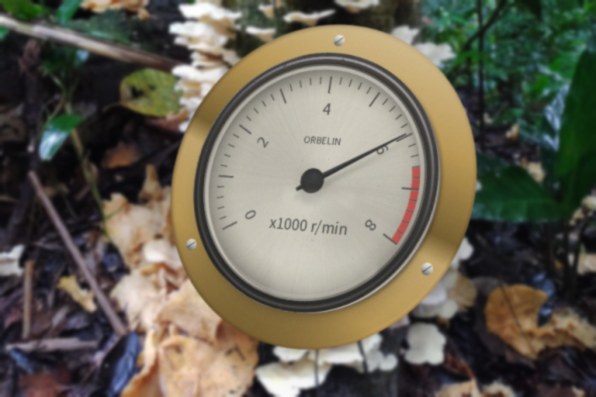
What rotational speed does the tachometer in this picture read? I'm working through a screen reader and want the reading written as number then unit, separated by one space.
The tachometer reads 6000 rpm
